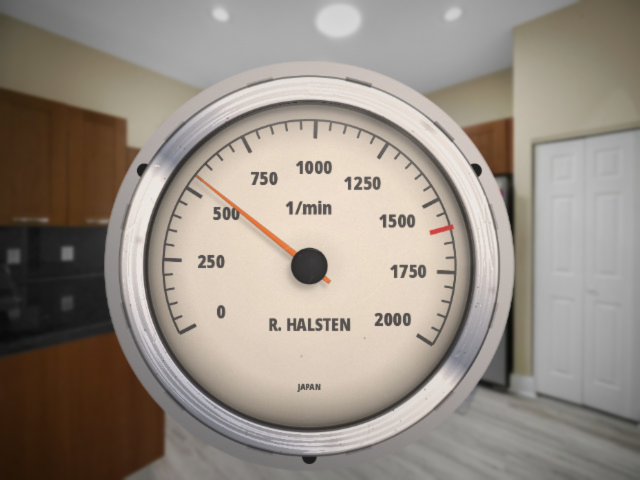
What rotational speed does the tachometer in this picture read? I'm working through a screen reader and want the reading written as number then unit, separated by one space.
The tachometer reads 550 rpm
